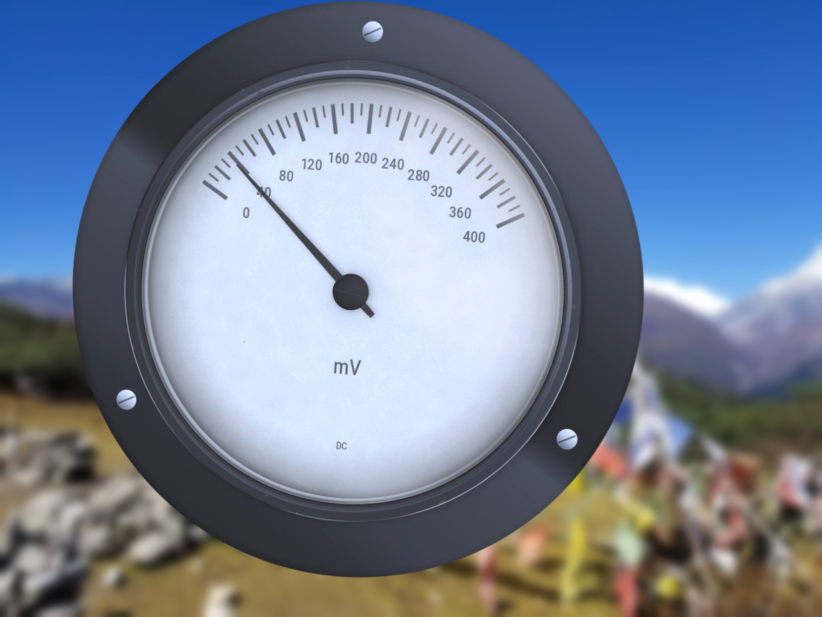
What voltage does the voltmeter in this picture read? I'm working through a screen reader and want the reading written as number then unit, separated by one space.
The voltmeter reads 40 mV
